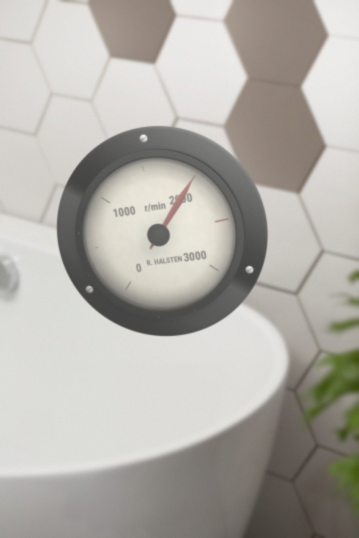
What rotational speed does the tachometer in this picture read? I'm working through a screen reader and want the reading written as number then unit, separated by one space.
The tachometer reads 2000 rpm
